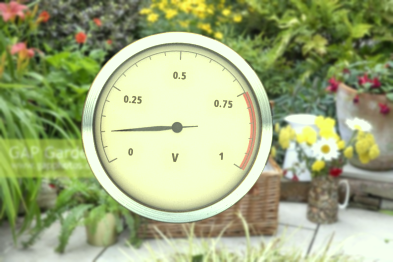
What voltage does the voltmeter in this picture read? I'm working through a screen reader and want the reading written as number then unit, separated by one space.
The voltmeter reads 0.1 V
